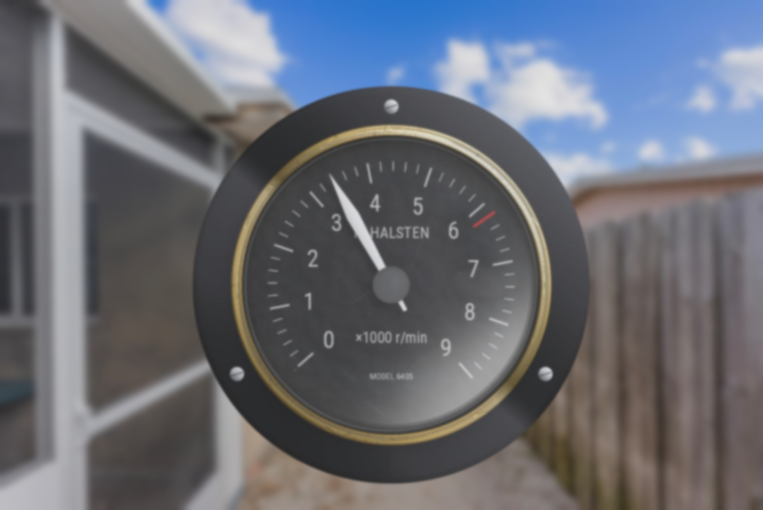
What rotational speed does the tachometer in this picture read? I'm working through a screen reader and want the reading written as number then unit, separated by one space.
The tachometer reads 3400 rpm
